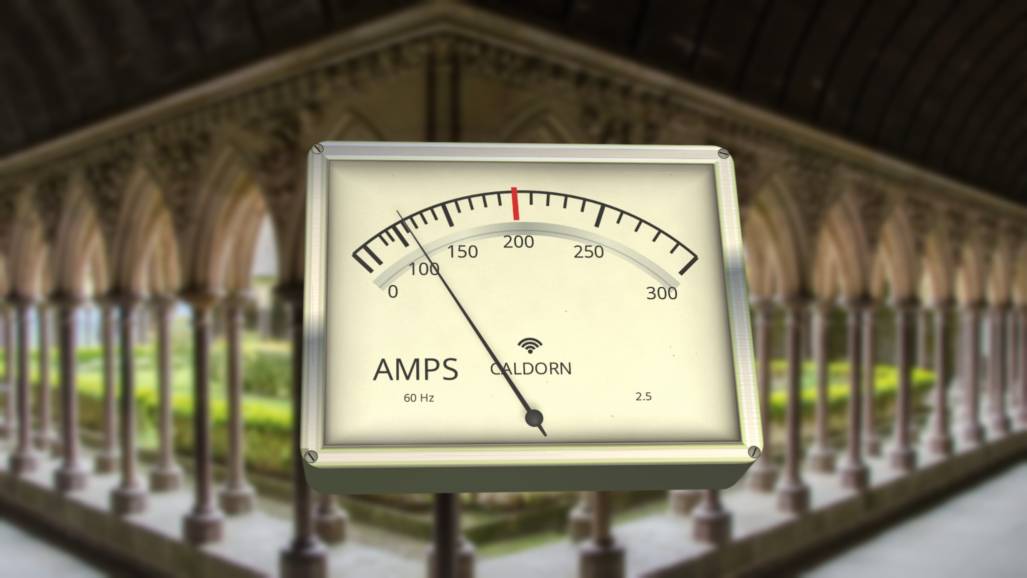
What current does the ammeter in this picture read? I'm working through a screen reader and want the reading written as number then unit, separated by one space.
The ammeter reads 110 A
